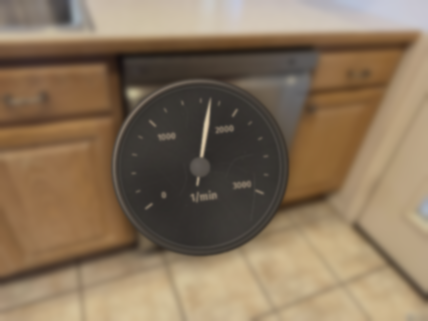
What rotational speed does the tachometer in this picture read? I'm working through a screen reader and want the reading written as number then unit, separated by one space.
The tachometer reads 1700 rpm
